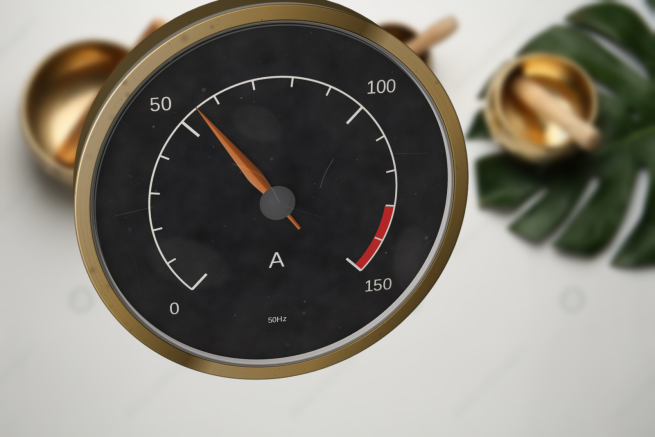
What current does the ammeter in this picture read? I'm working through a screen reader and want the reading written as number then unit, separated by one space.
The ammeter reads 55 A
